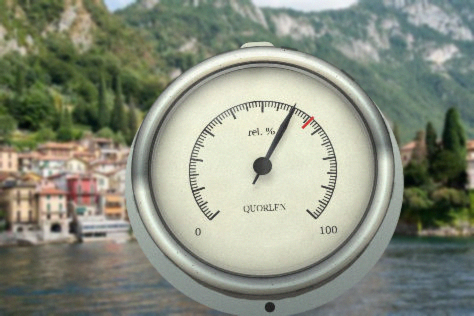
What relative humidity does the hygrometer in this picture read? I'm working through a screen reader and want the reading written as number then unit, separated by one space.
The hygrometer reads 60 %
